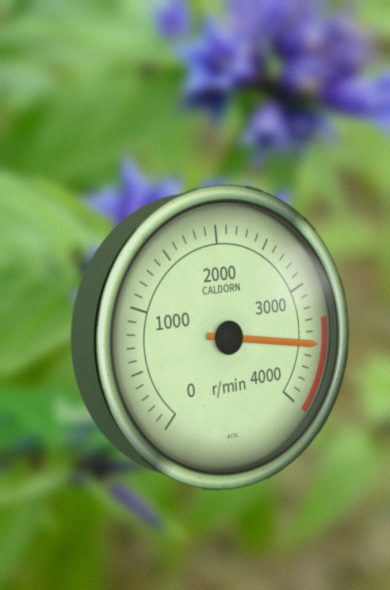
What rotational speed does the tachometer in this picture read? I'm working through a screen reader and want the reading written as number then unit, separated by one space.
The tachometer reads 3500 rpm
